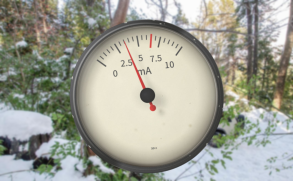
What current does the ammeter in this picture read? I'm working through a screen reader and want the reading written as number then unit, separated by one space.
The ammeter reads 3.5 mA
